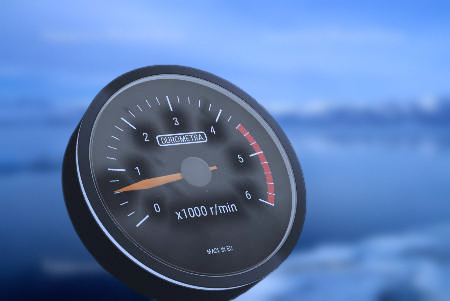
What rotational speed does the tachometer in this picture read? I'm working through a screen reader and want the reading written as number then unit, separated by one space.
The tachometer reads 600 rpm
